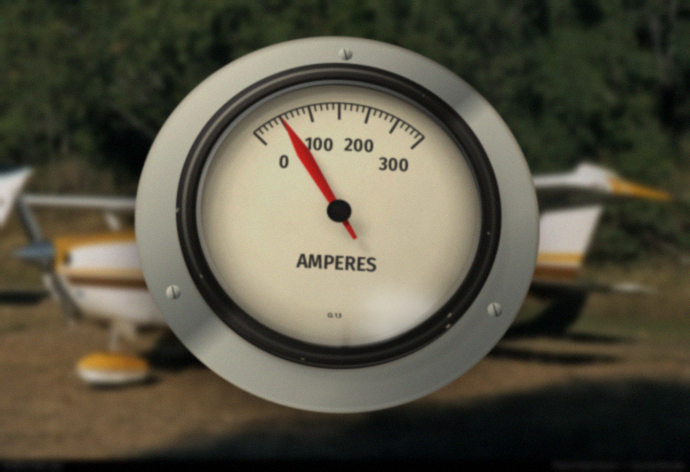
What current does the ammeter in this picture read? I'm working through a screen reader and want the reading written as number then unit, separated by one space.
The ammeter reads 50 A
